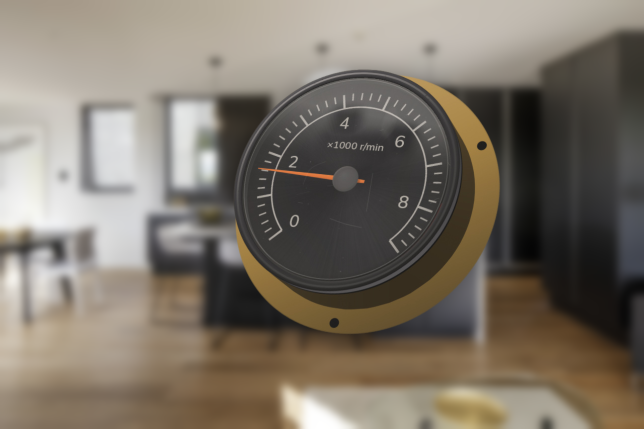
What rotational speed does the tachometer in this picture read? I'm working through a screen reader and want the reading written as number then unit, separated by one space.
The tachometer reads 1600 rpm
